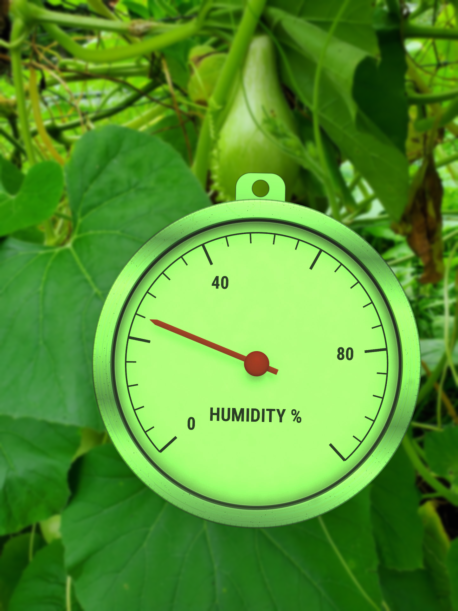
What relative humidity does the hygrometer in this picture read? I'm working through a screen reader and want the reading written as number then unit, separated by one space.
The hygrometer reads 24 %
